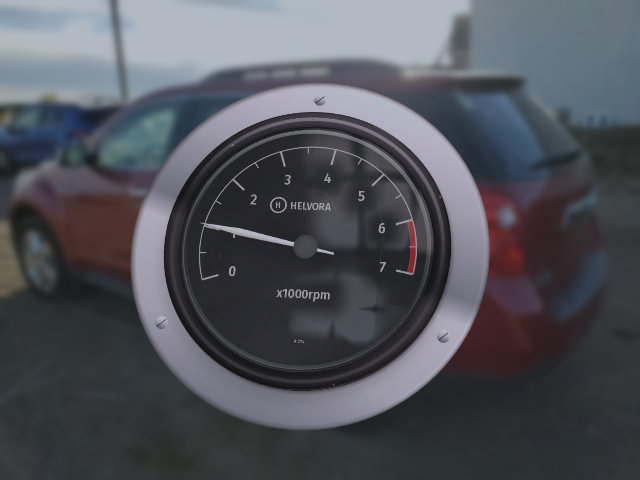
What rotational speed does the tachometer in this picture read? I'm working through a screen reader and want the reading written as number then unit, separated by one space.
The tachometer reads 1000 rpm
